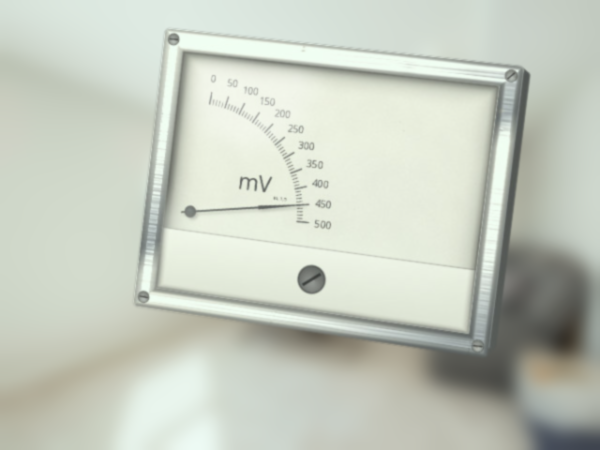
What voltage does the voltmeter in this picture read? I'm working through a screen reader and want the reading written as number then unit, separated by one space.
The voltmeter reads 450 mV
